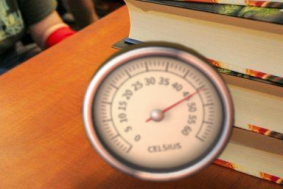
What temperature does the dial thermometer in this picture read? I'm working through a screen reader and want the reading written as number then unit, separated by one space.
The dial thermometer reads 45 °C
